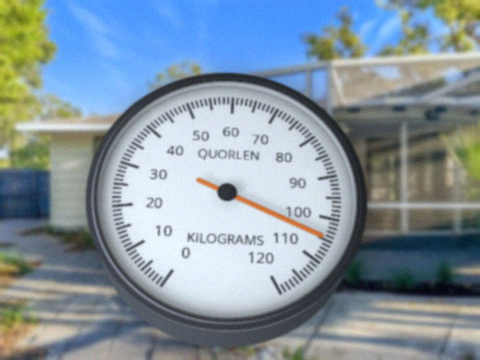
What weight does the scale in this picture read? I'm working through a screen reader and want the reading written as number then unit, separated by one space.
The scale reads 105 kg
